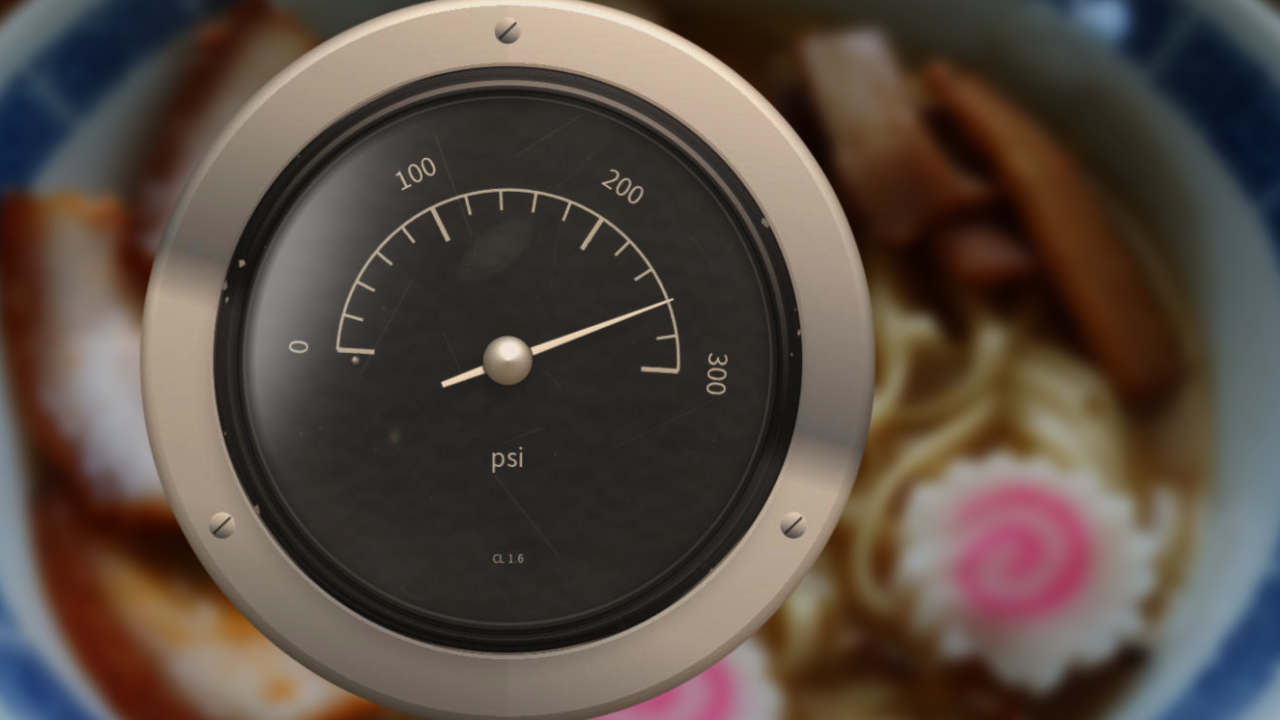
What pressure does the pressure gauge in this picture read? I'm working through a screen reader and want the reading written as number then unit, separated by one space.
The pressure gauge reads 260 psi
